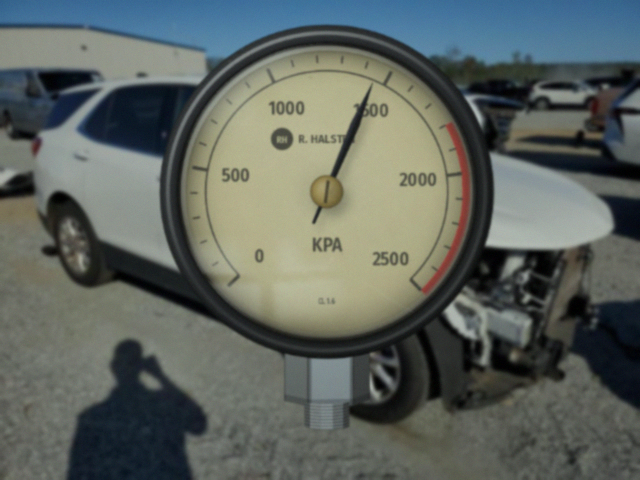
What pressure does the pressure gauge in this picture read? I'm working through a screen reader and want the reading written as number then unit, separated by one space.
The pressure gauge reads 1450 kPa
